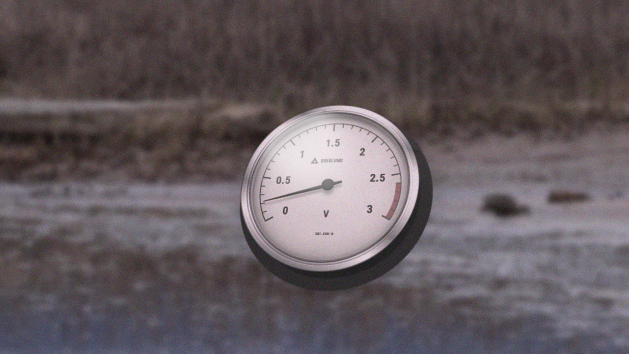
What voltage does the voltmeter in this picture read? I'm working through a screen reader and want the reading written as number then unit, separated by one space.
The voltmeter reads 0.2 V
